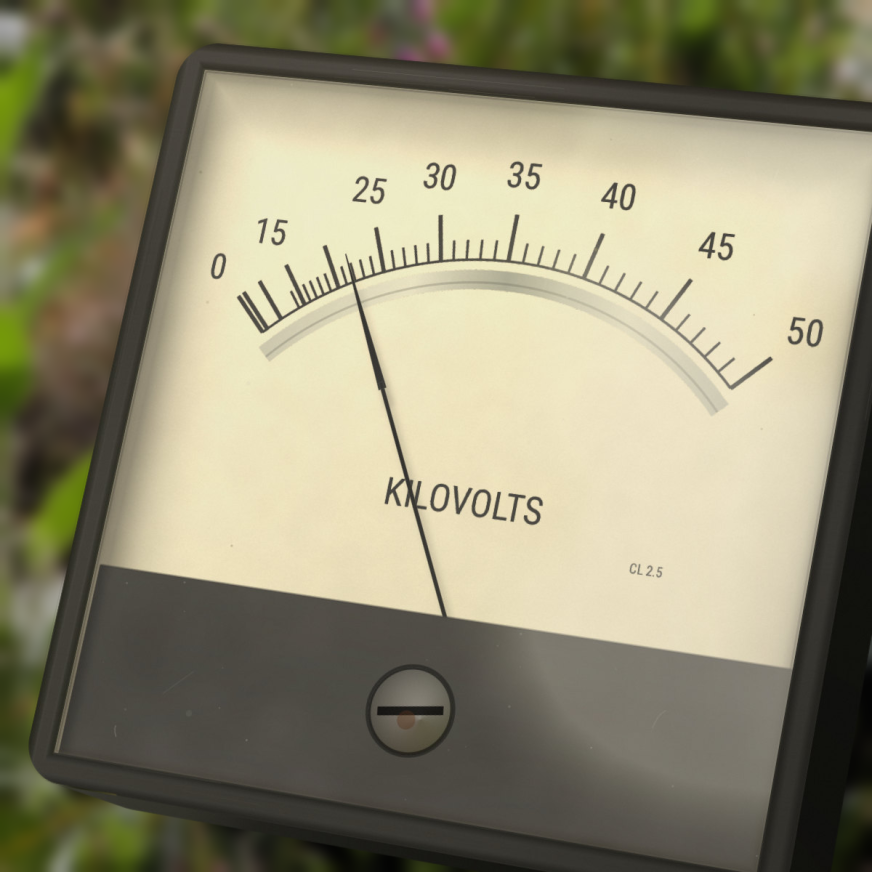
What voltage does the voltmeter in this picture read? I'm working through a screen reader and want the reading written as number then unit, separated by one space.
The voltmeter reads 22 kV
